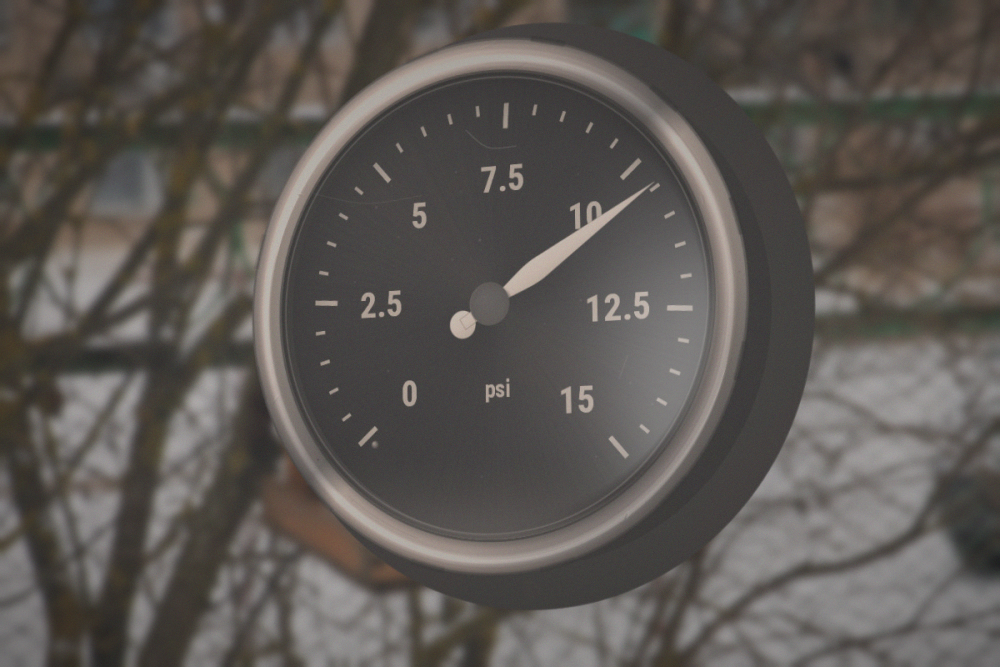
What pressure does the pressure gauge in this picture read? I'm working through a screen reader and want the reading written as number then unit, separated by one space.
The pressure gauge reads 10.5 psi
